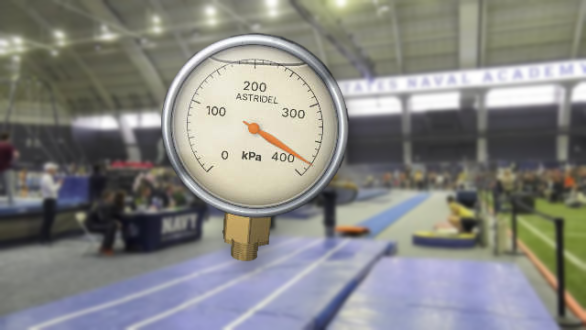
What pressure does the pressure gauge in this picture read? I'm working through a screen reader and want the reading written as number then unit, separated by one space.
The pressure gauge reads 380 kPa
